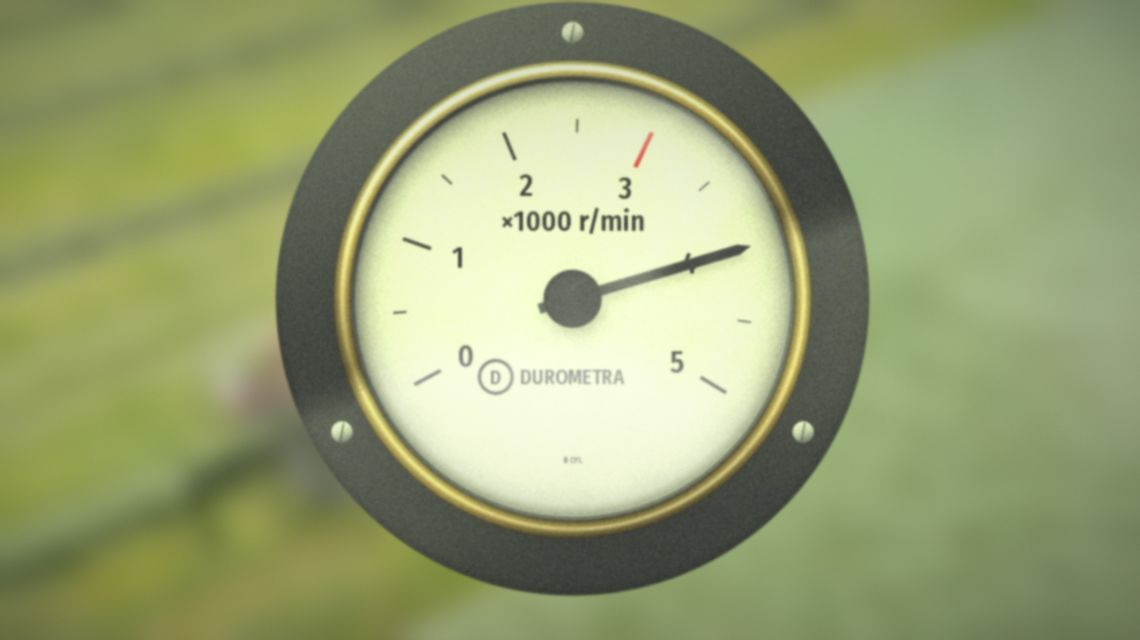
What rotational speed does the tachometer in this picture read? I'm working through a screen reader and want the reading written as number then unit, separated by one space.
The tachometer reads 4000 rpm
